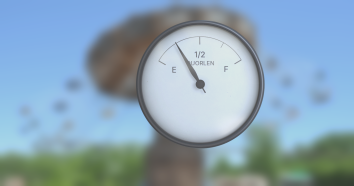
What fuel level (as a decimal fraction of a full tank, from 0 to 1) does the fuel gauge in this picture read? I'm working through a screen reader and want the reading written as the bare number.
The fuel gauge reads 0.25
